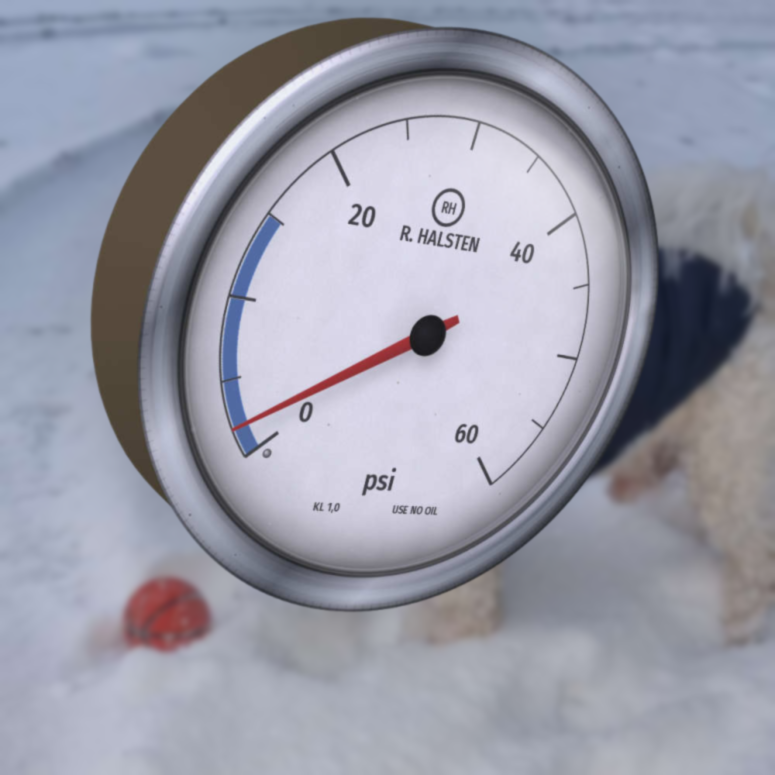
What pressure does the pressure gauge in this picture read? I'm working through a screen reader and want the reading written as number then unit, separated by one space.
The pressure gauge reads 2.5 psi
